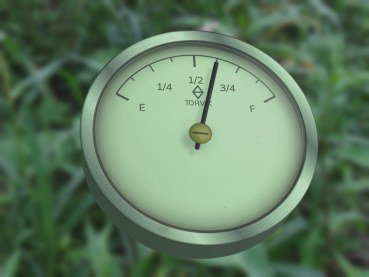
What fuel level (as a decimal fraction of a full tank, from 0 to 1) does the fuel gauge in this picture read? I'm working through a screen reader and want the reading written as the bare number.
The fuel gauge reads 0.625
